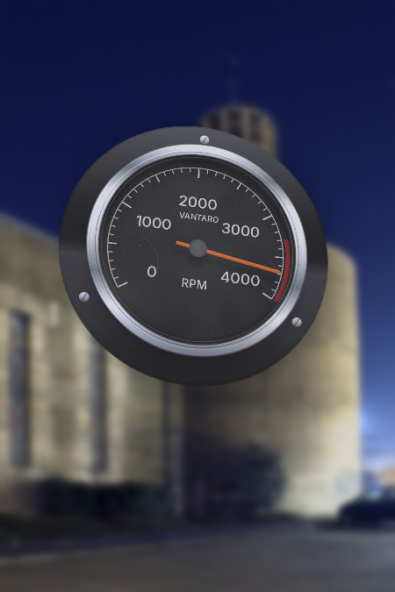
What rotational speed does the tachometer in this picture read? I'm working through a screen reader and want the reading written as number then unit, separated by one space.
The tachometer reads 3700 rpm
